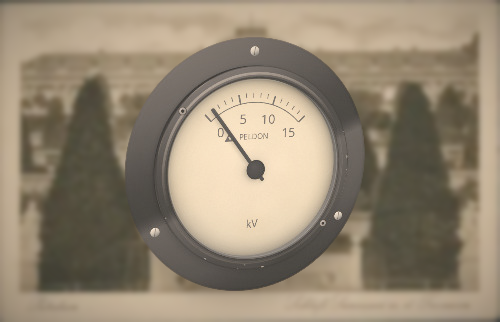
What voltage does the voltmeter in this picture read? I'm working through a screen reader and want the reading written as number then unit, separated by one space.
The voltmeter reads 1 kV
